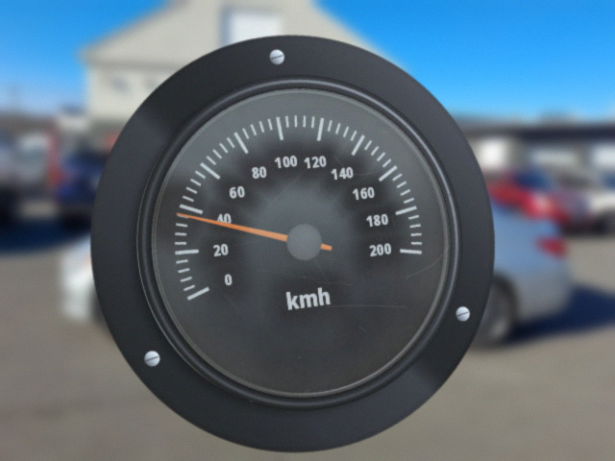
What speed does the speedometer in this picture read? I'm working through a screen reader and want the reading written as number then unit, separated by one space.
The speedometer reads 36 km/h
